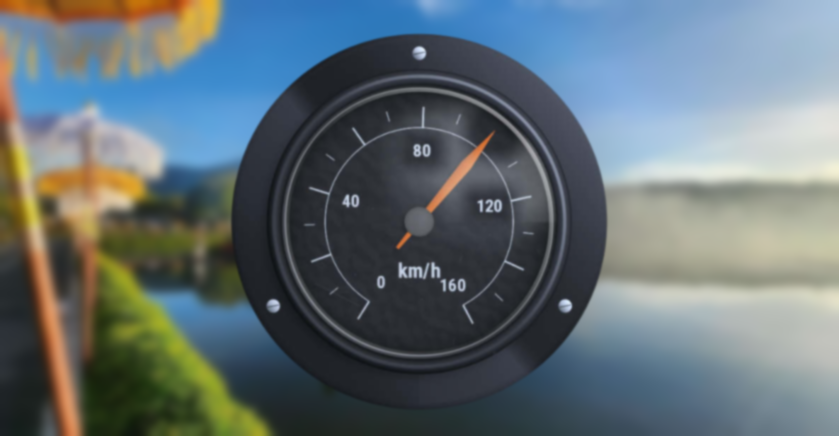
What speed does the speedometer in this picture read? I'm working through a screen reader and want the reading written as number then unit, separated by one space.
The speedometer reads 100 km/h
